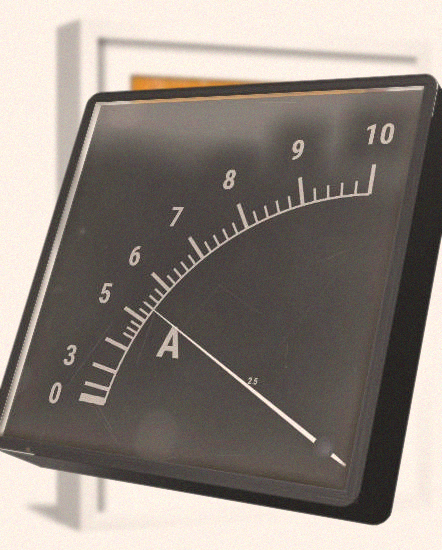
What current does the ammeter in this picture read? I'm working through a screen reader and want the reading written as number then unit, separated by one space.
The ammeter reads 5.4 A
